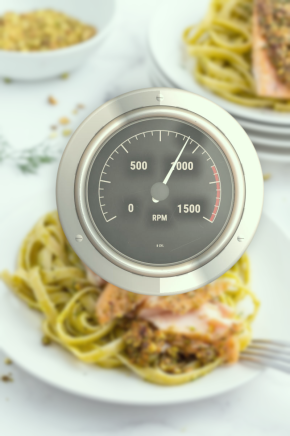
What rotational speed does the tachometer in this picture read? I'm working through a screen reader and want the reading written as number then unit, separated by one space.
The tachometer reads 925 rpm
